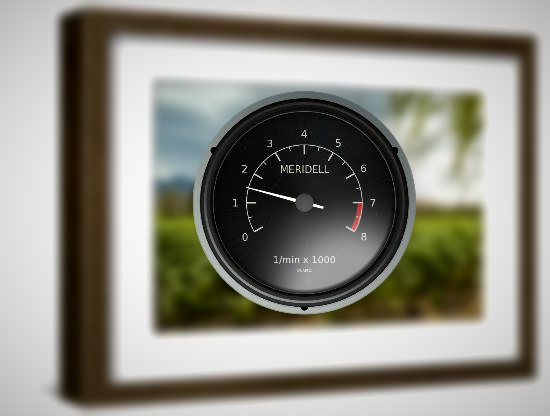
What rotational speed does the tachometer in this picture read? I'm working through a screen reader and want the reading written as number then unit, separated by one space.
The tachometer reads 1500 rpm
